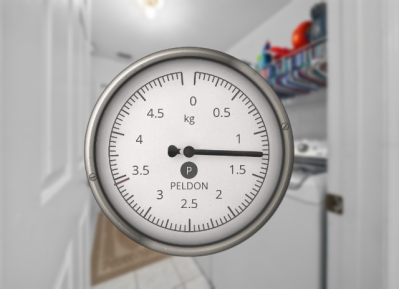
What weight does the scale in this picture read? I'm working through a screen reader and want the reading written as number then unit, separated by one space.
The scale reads 1.25 kg
